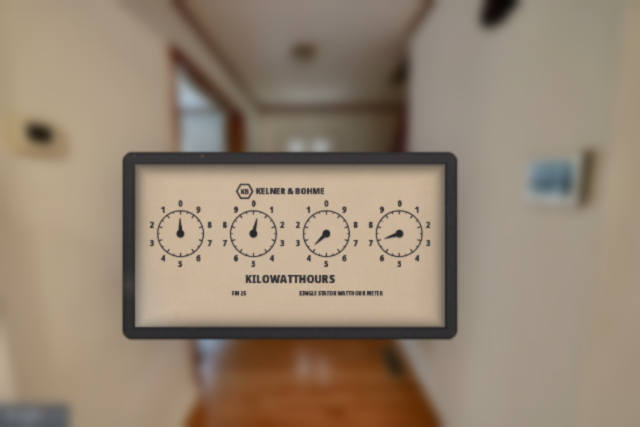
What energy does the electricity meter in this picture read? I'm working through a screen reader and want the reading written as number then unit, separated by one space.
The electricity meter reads 37 kWh
